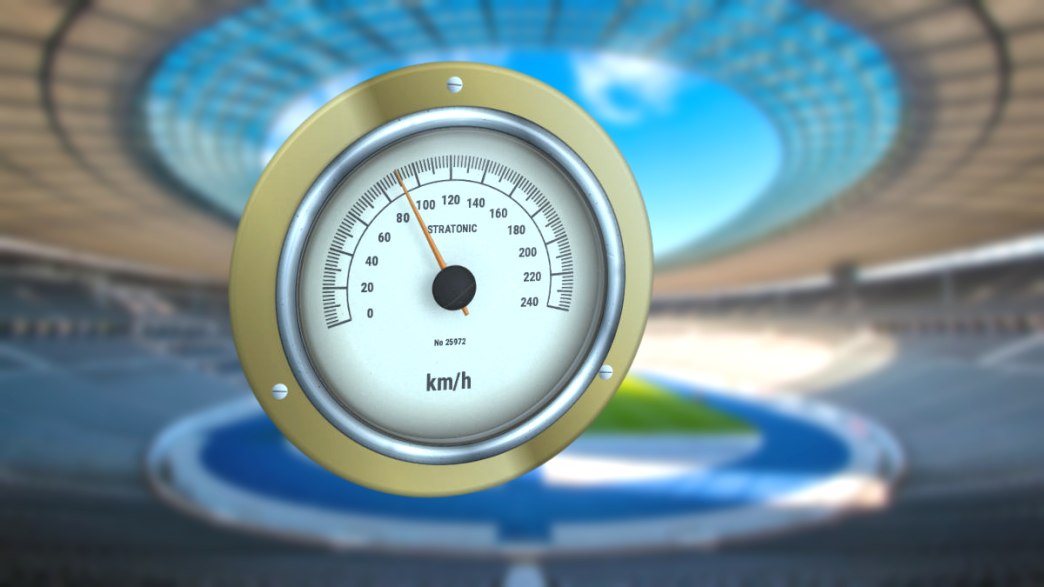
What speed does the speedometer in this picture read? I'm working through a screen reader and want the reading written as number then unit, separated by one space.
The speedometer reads 90 km/h
